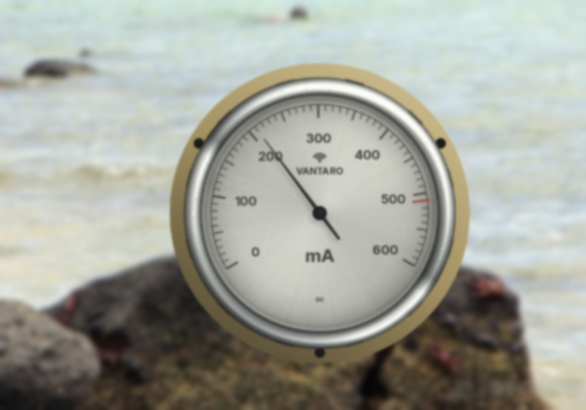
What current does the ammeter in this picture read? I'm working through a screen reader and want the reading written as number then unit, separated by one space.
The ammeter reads 210 mA
